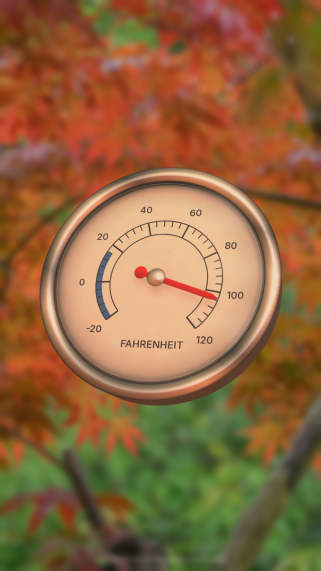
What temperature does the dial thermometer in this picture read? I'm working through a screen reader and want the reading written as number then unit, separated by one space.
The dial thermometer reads 104 °F
